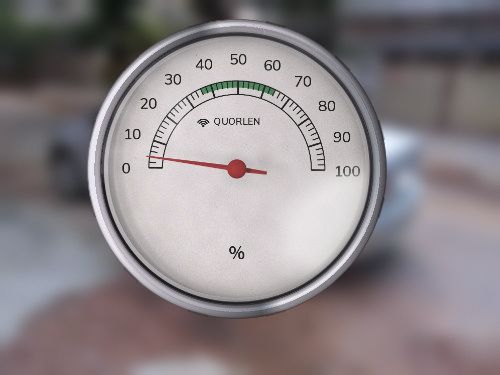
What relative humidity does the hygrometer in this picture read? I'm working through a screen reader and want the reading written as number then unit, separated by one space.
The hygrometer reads 4 %
